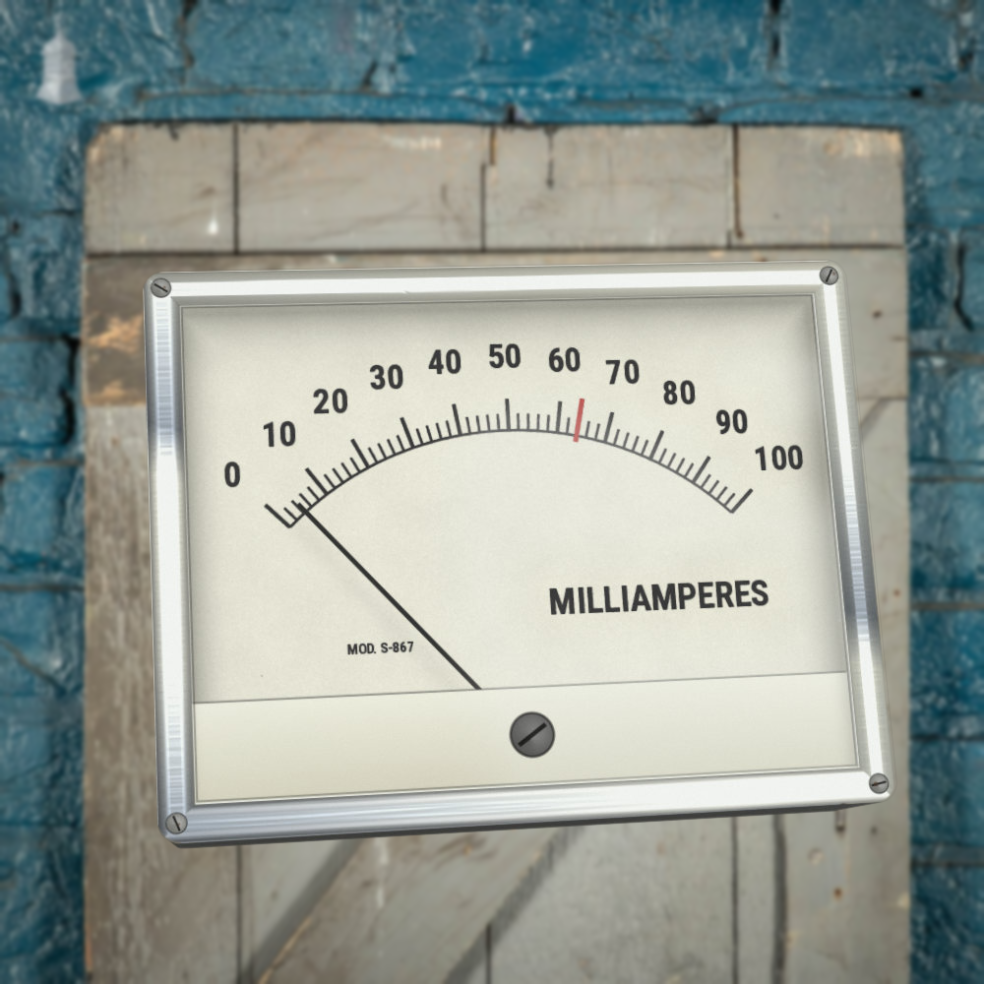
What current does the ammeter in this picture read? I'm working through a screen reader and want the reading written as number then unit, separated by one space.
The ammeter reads 4 mA
